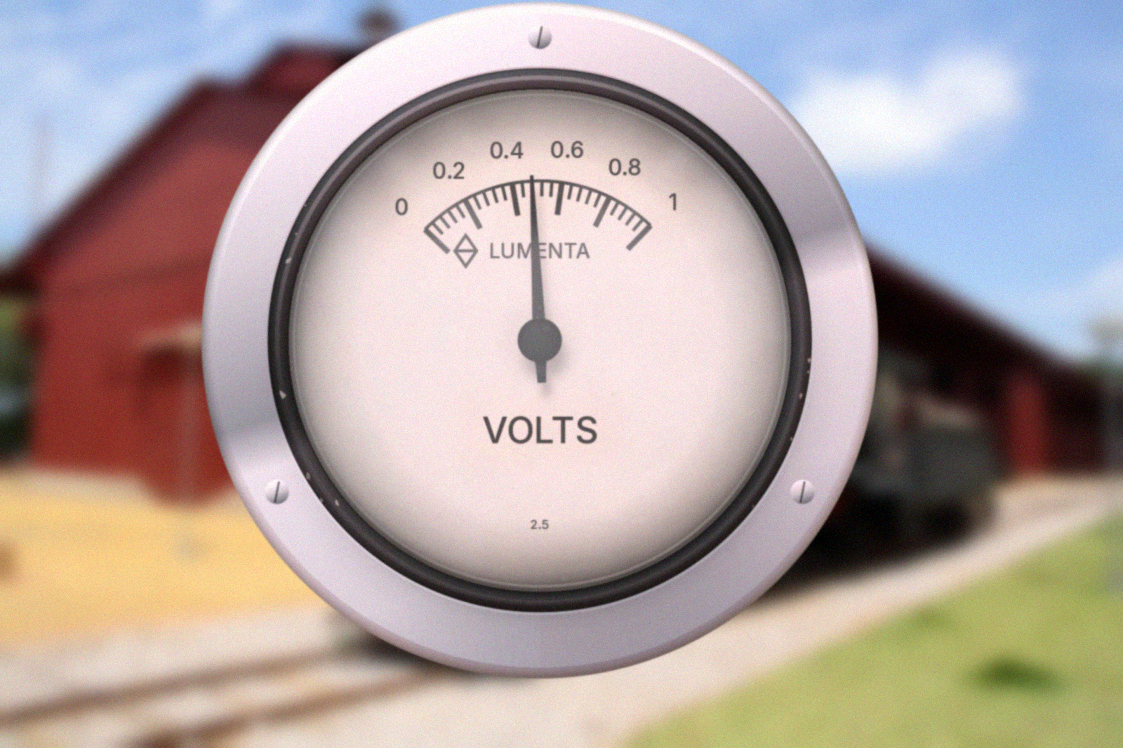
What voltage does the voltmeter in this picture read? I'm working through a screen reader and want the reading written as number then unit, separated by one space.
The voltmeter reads 0.48 V
